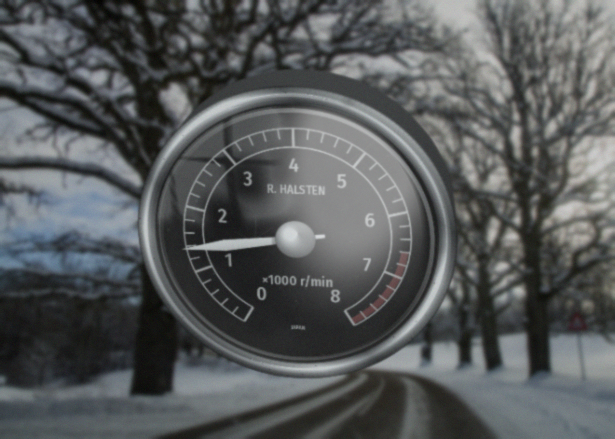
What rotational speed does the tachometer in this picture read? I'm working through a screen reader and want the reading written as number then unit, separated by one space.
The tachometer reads 1400 rpm
